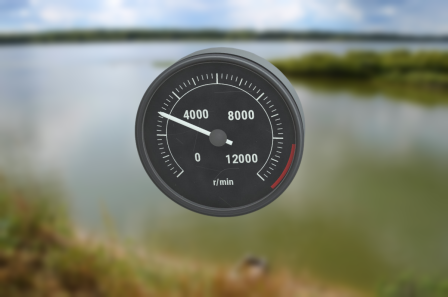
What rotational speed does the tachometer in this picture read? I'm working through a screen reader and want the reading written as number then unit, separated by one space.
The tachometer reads 3000 rpm
